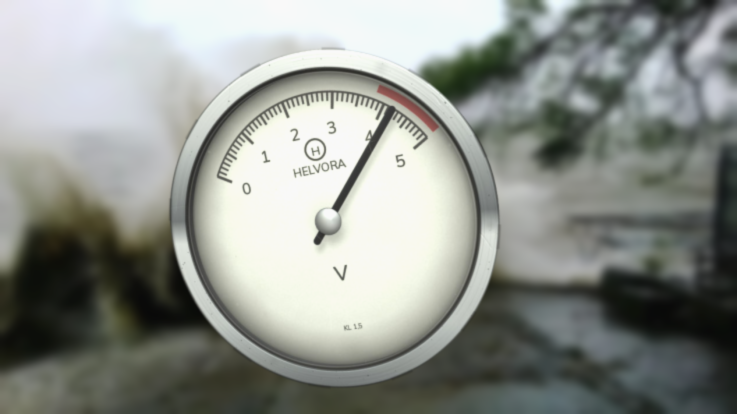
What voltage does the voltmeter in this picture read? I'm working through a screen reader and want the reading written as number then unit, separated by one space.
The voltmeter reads 4.2 V
